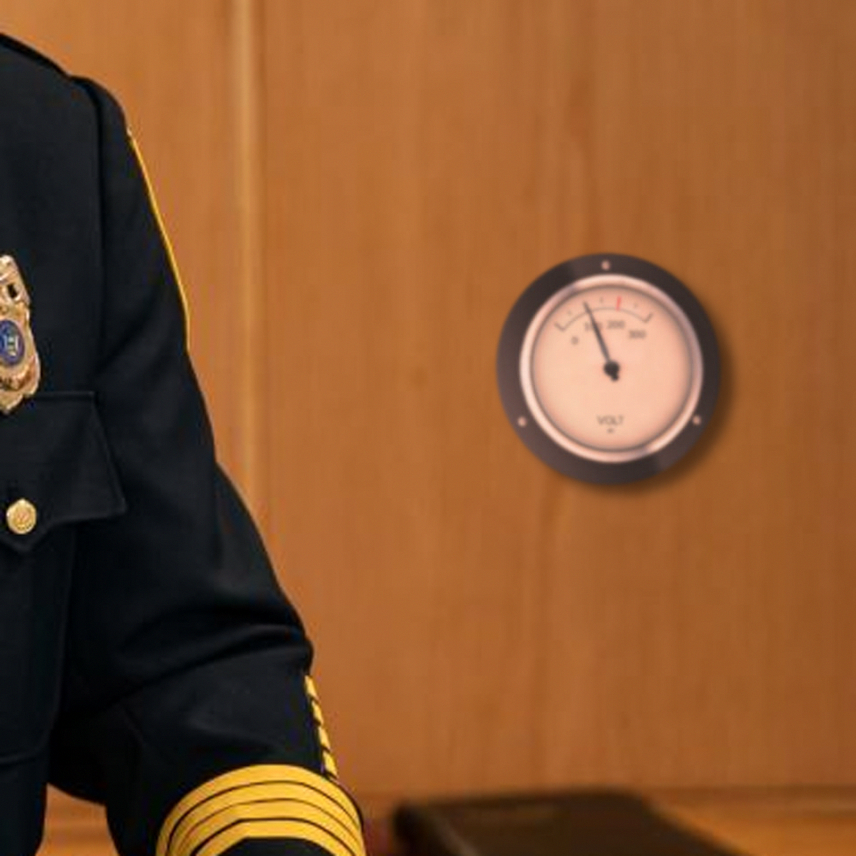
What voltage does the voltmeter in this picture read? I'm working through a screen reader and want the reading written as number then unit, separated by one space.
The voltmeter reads 100 V
